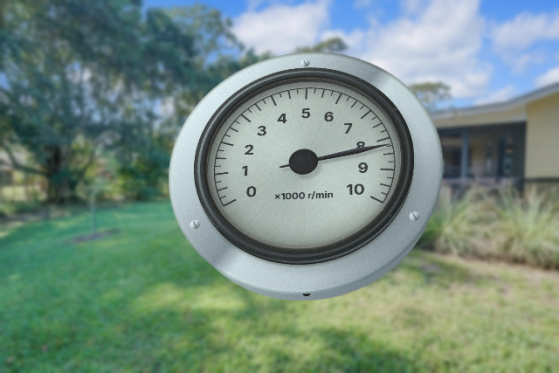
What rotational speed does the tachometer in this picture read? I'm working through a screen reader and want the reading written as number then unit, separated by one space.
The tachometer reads 8250 rpm
